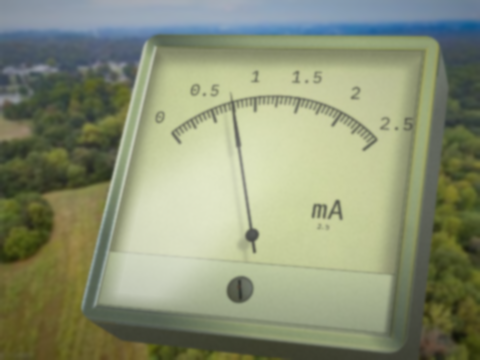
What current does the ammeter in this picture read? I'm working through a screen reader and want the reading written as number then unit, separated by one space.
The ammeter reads 0.75 mA
